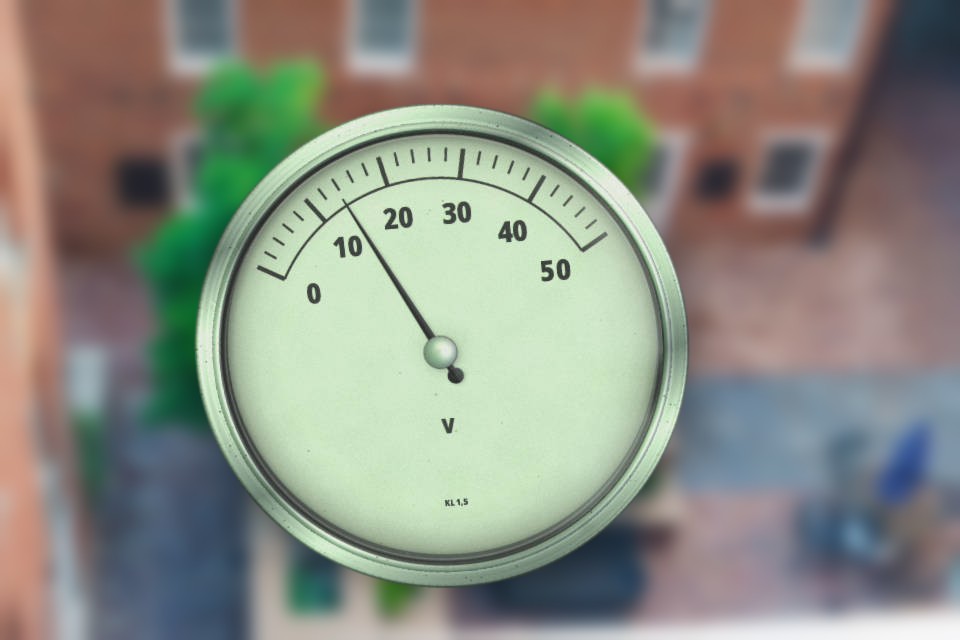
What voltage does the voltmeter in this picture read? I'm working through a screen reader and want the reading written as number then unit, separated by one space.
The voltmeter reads 14 V
